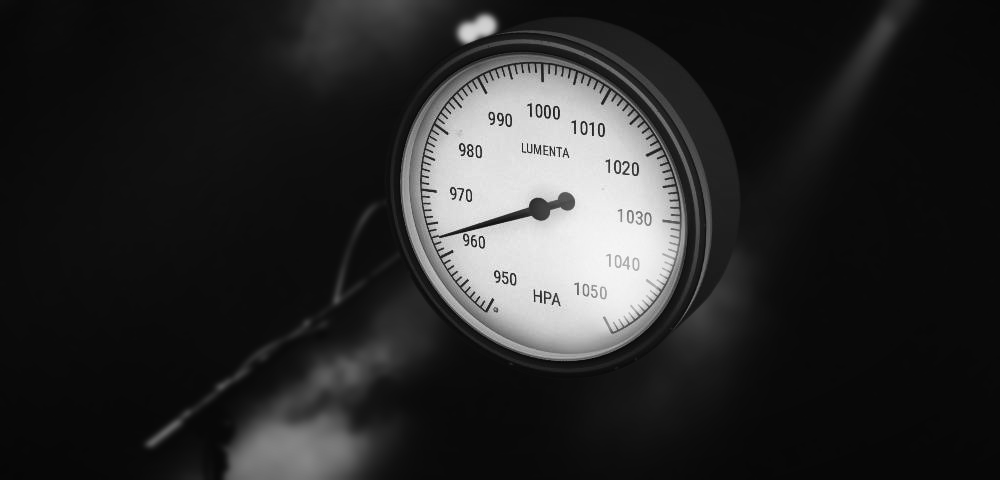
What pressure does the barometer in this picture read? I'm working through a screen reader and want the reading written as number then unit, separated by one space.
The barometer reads 963 hPa
